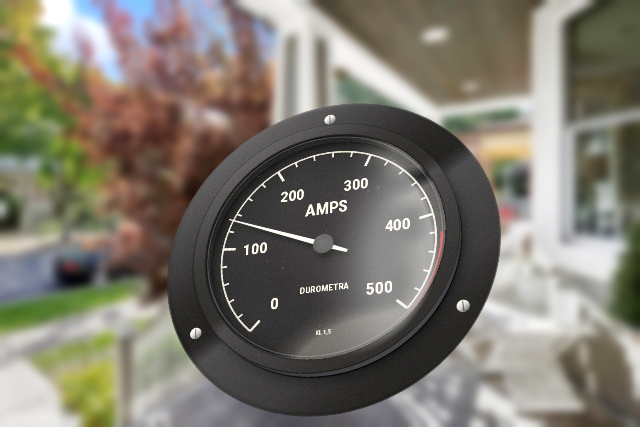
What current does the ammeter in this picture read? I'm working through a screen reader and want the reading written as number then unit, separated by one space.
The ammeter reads 130 A
